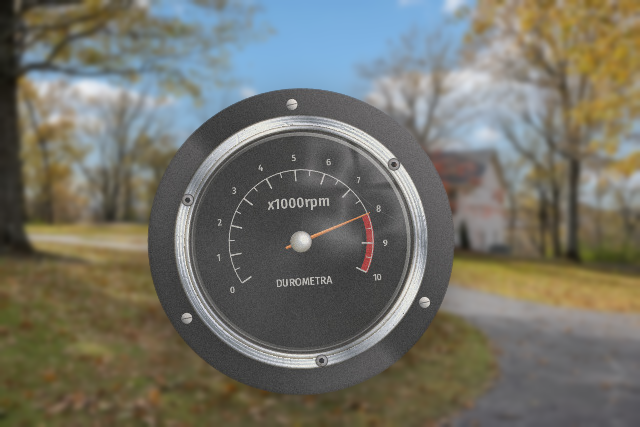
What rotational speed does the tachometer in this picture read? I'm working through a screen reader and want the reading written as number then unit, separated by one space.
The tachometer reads 8000 rpm
